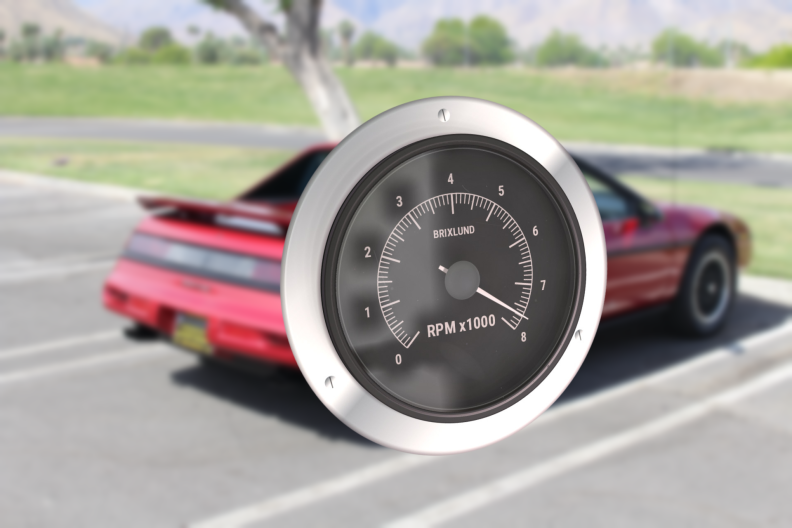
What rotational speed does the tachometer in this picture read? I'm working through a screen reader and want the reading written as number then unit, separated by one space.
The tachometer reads 7700 rpm
